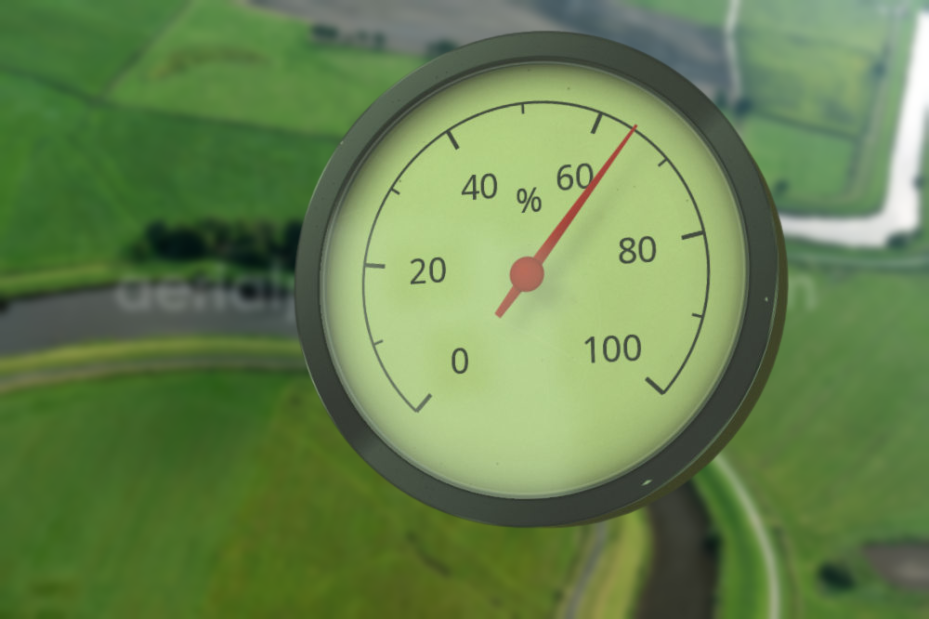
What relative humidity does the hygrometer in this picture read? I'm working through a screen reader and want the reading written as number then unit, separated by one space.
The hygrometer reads 65 %
